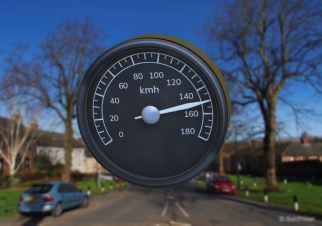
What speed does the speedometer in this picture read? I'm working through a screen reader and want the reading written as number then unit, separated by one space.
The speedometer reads 150 km/h
